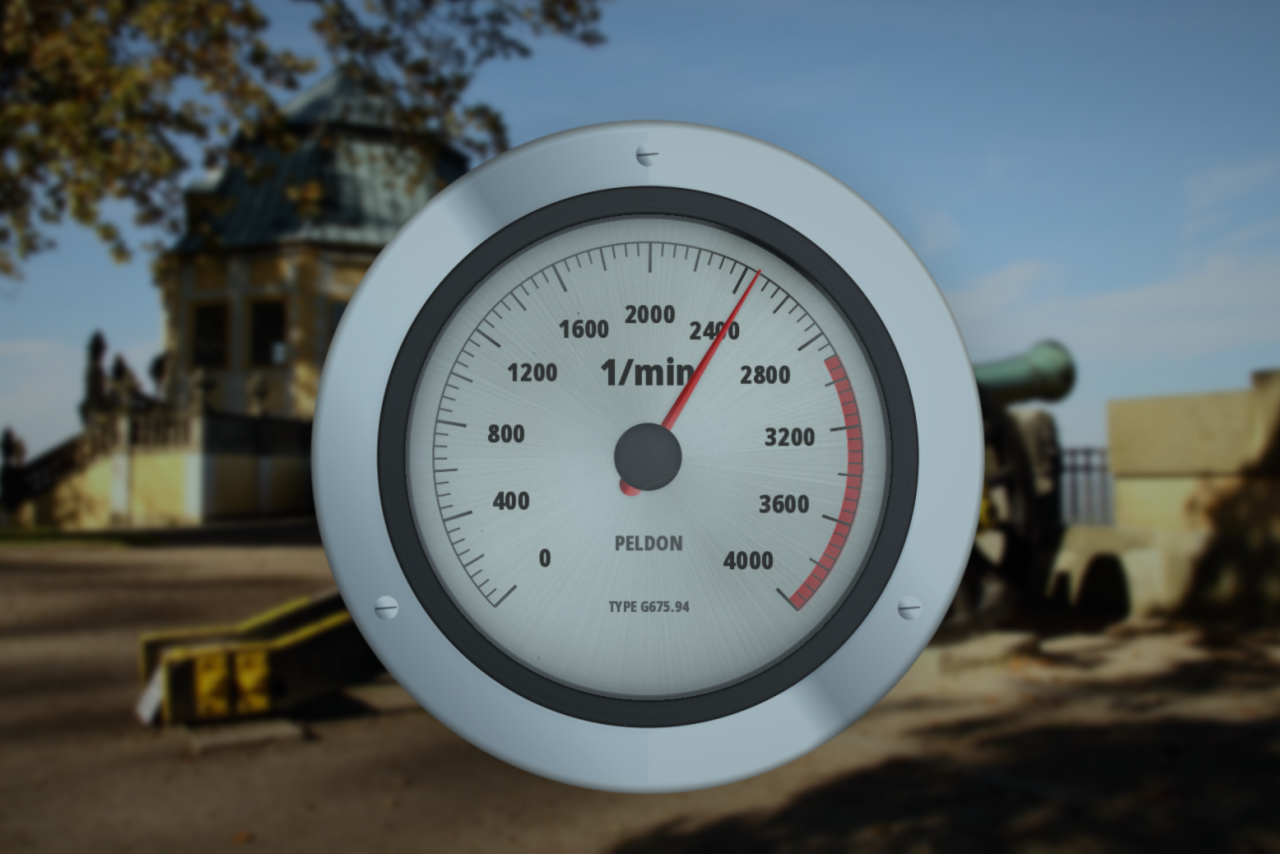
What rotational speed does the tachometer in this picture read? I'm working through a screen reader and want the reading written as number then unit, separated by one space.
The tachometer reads 2450 rpm
